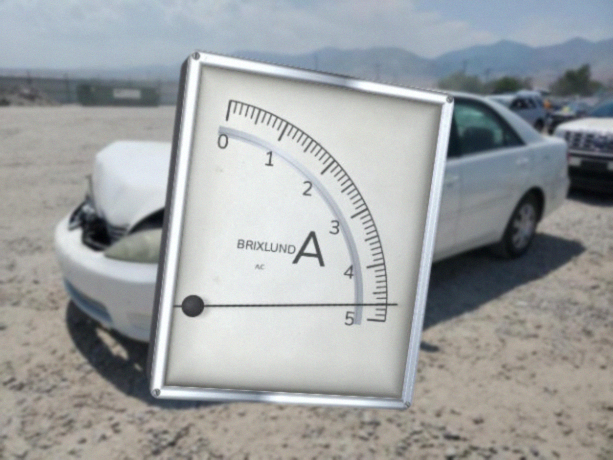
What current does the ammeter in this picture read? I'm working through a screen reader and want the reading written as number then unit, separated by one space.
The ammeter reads 4.7 A
